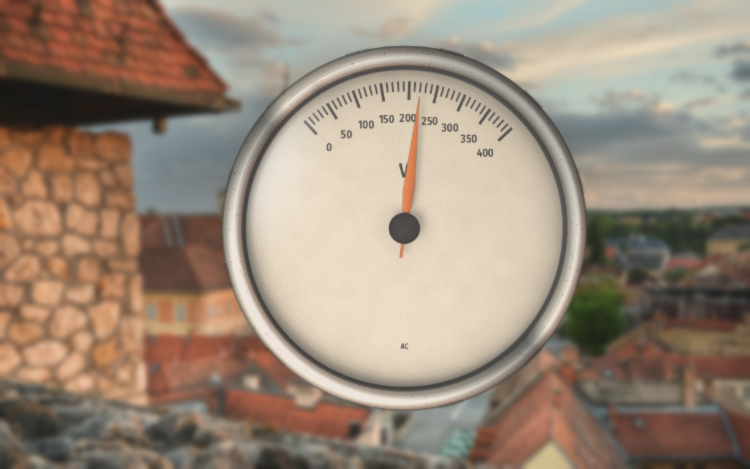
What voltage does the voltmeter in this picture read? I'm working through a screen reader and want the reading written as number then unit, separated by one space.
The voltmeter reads 220 V
